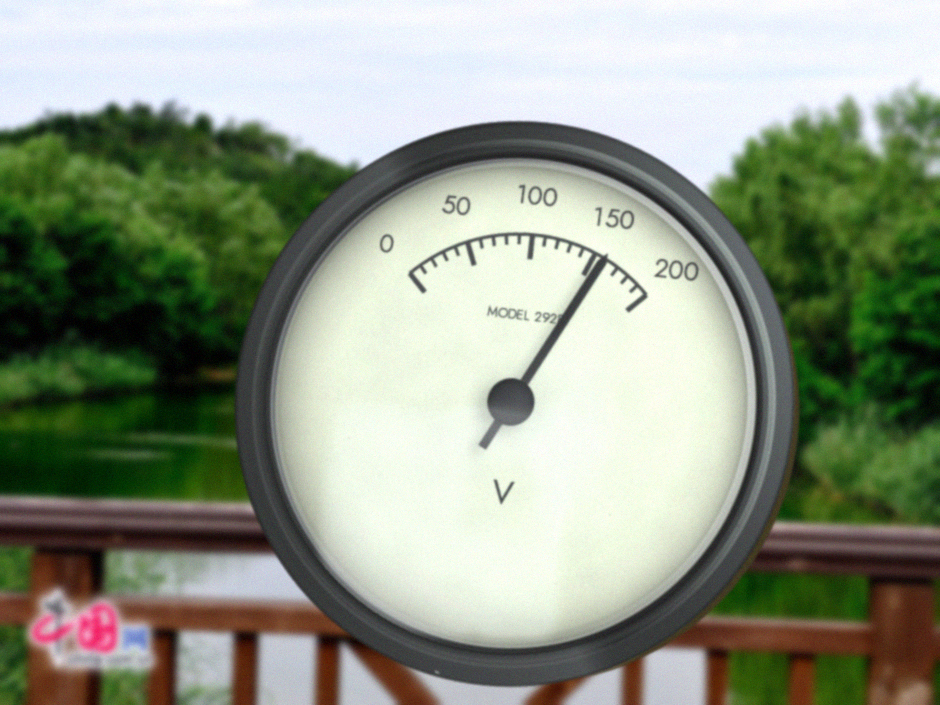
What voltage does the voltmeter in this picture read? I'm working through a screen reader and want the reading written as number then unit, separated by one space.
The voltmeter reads 160 V
